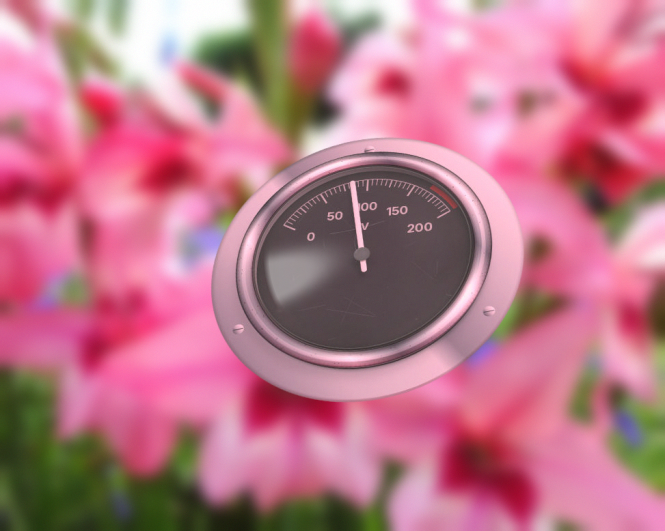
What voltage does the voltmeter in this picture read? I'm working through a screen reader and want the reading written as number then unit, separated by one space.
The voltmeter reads 85 V
